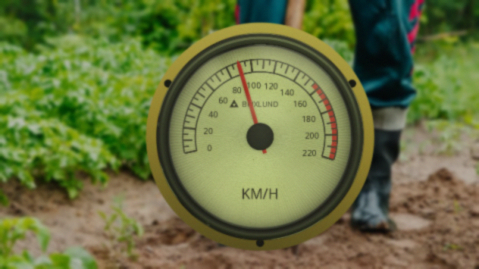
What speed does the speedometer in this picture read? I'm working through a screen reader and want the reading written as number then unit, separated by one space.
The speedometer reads 90 km/h
